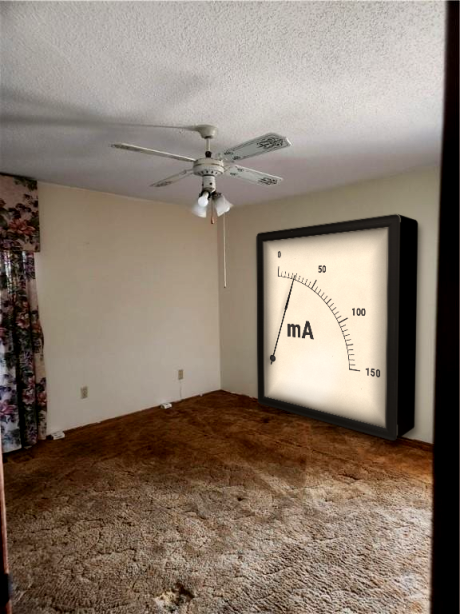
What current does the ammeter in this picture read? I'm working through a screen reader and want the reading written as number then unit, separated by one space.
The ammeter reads 25 mA
